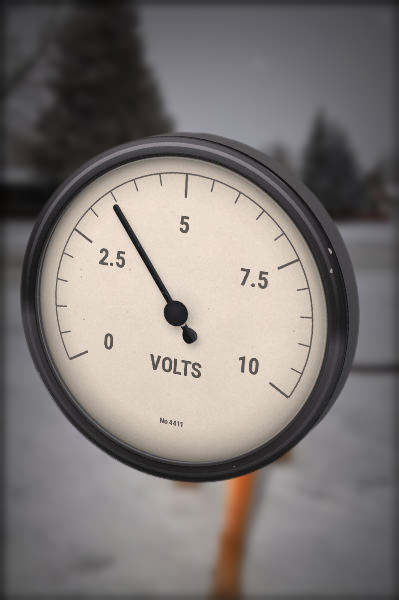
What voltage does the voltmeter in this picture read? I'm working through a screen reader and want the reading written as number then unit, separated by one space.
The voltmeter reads 3.5 V
